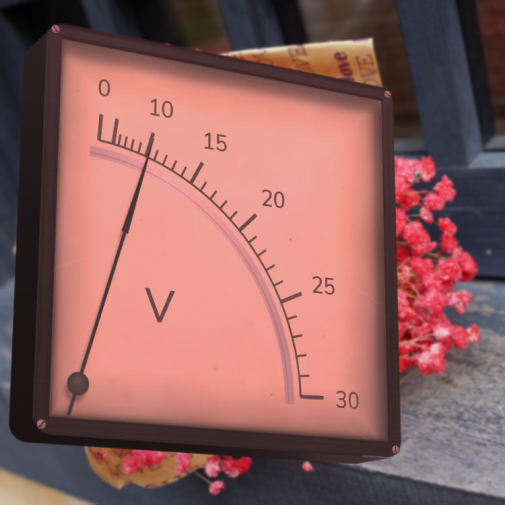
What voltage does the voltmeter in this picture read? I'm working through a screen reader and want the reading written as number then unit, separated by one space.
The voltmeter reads 10 V
